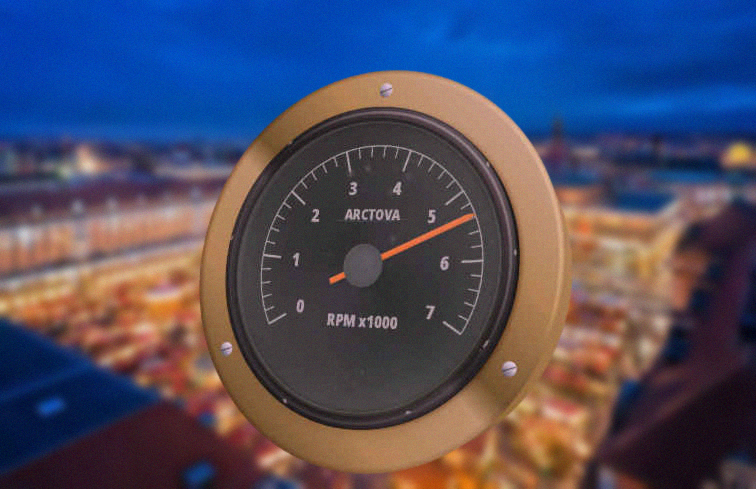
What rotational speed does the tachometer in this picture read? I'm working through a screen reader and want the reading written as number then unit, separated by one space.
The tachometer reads 5400 rpm
